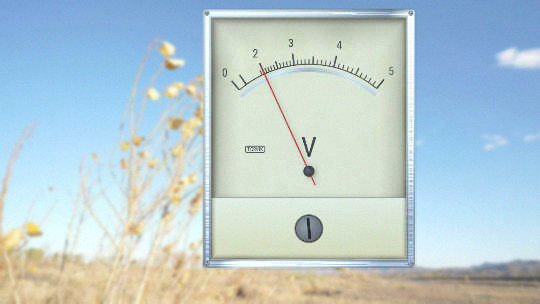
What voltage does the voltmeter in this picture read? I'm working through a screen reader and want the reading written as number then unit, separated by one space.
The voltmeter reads 2 V
